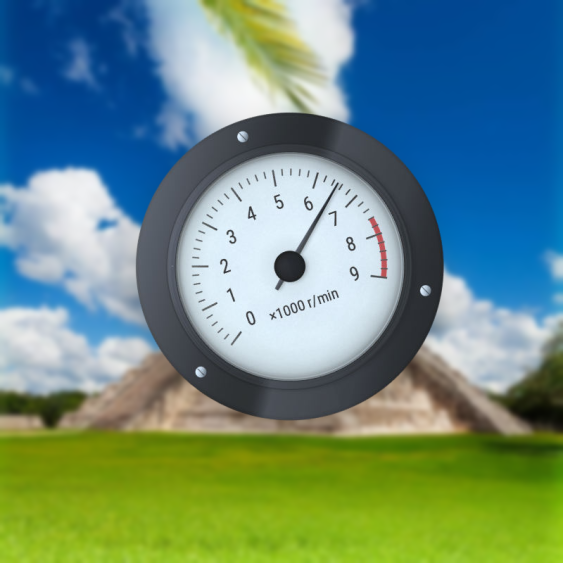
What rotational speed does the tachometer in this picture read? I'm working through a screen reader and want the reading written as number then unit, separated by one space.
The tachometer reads 6500 rpm
